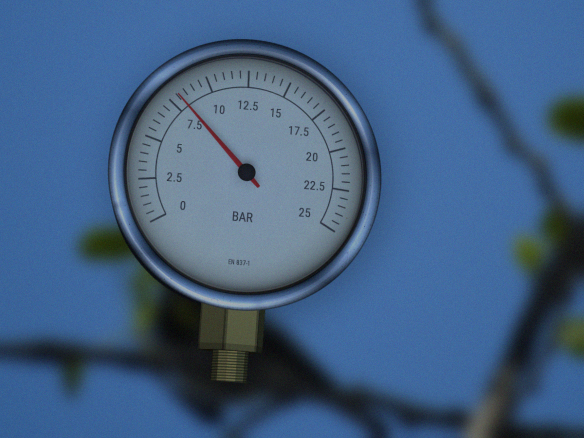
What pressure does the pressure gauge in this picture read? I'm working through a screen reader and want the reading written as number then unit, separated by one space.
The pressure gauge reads 8 bar
